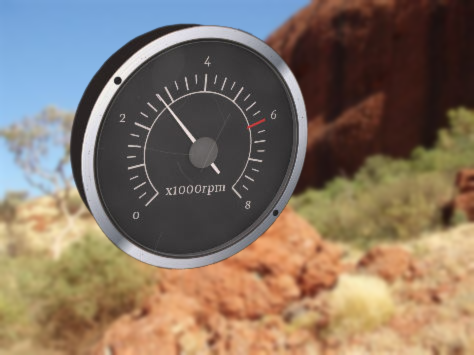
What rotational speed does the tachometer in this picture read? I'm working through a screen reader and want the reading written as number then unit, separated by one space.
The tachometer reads 2750 rpm
